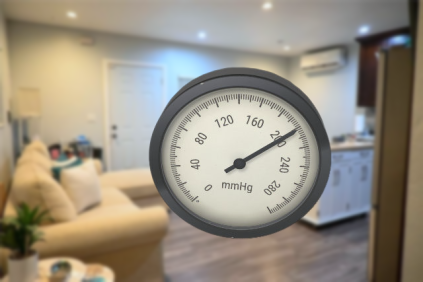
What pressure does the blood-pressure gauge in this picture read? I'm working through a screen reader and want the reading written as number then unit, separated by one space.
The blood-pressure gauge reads 200 mmHg
